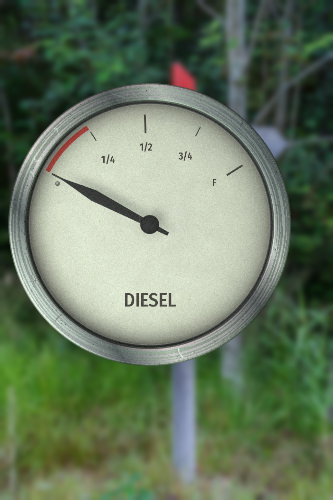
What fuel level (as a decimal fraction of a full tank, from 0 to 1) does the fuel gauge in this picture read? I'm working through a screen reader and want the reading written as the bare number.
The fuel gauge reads 0
